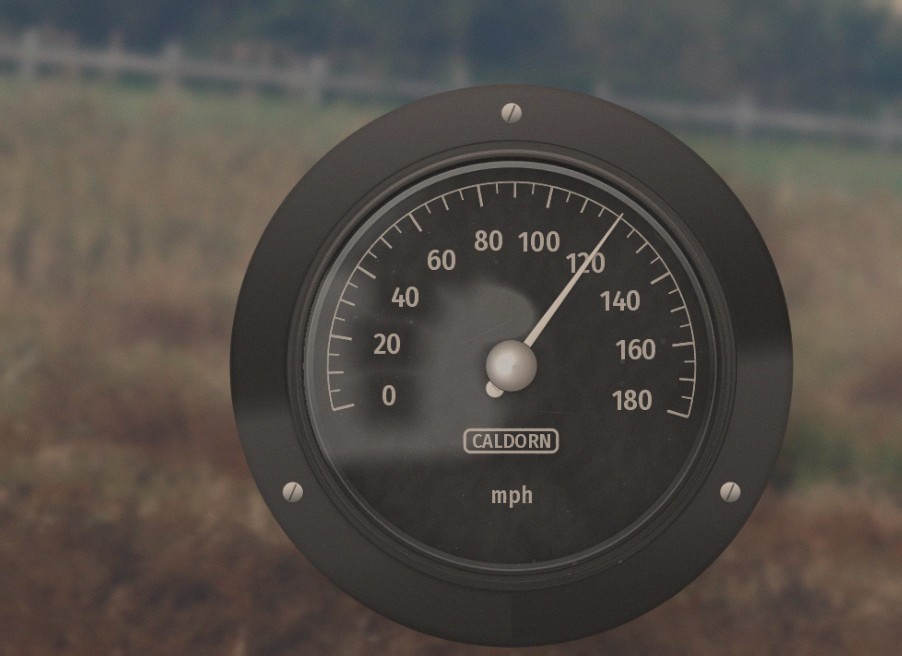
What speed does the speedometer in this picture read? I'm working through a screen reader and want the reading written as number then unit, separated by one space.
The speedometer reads 120 mph
